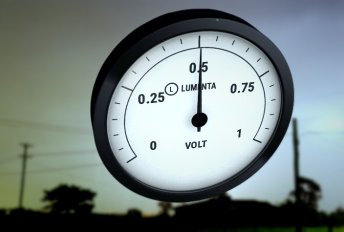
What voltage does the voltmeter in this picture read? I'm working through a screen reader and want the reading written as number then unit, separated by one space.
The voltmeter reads 0.5 V
